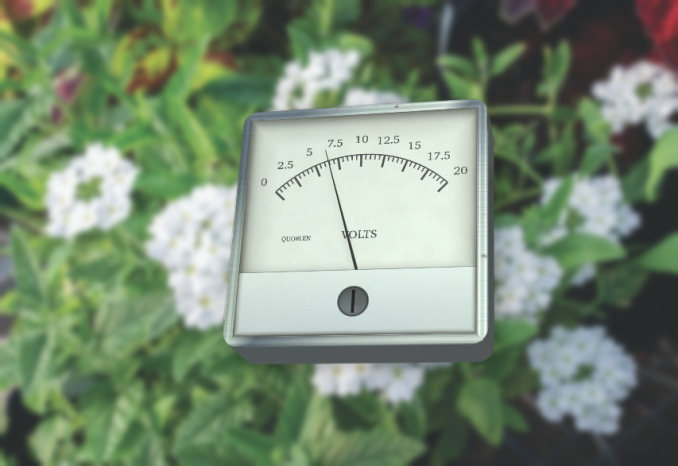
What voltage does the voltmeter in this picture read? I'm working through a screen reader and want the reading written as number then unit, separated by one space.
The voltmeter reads 6.5 V
